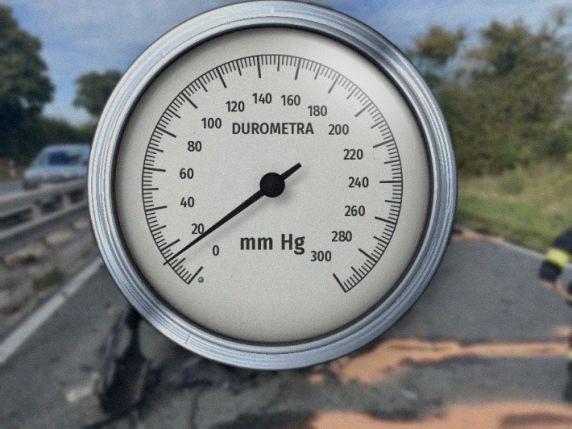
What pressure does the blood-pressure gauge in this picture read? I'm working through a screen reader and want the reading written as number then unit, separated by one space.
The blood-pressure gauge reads 14 mmHg
